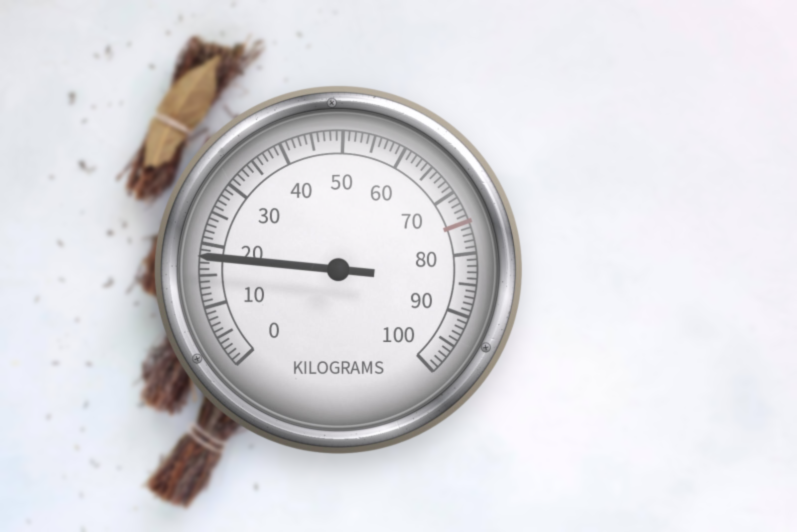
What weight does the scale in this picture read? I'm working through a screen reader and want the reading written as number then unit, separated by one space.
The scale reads 18 kg
